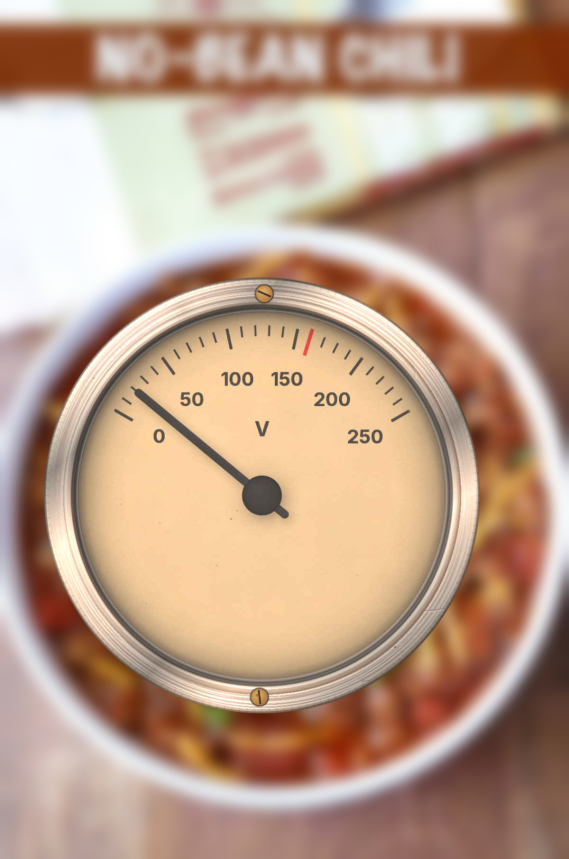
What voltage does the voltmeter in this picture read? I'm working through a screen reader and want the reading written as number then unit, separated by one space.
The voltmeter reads 20 V
